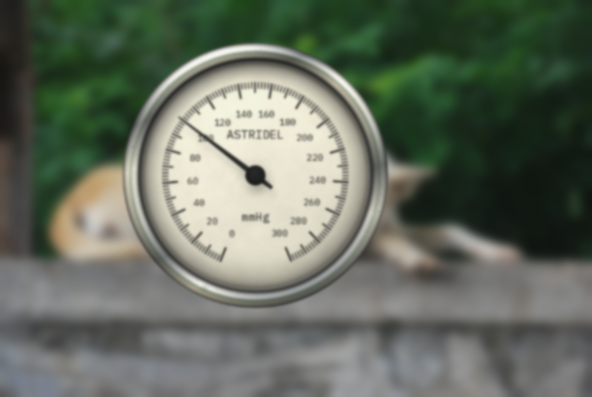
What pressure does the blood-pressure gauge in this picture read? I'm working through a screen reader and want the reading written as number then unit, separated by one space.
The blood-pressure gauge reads 100 mmHg
